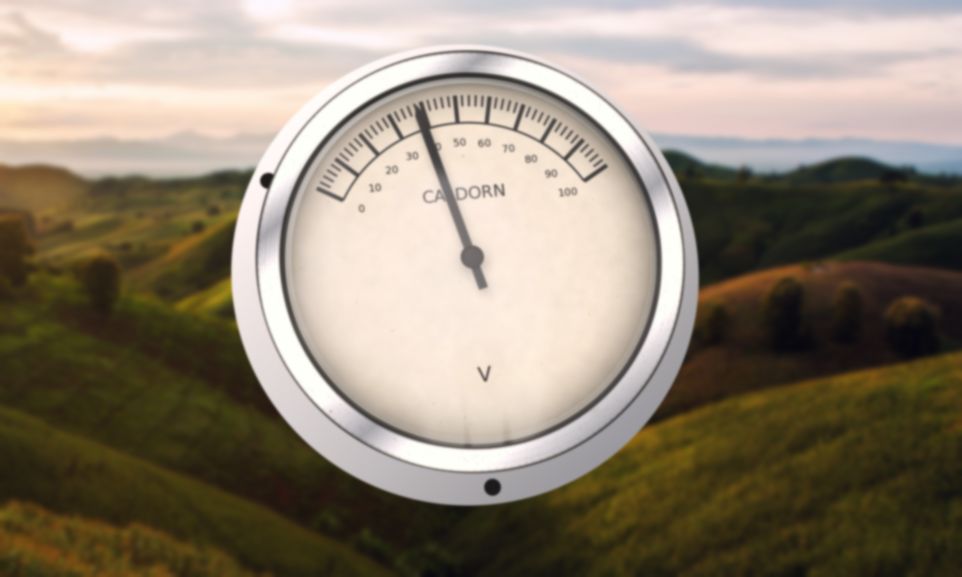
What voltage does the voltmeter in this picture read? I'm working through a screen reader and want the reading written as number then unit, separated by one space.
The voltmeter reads 38 V
